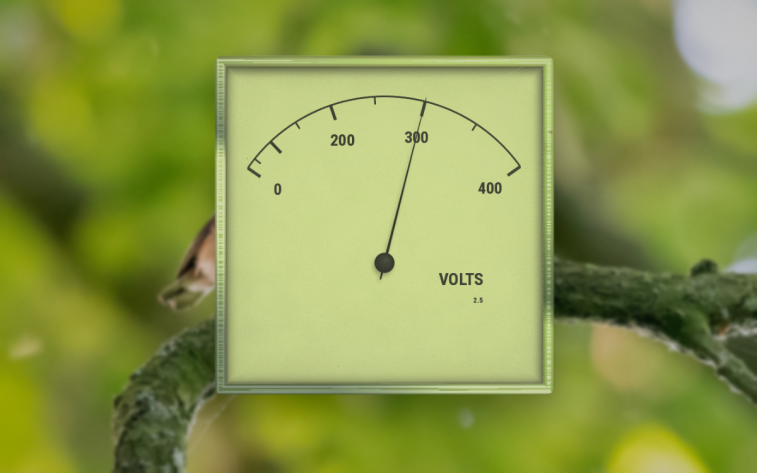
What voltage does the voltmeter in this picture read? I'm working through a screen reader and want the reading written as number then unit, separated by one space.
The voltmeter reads 300 V
